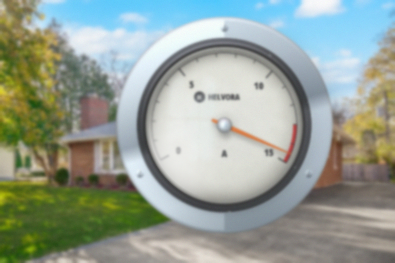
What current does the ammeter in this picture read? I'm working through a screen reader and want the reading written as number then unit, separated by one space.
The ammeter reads 14.5 A
